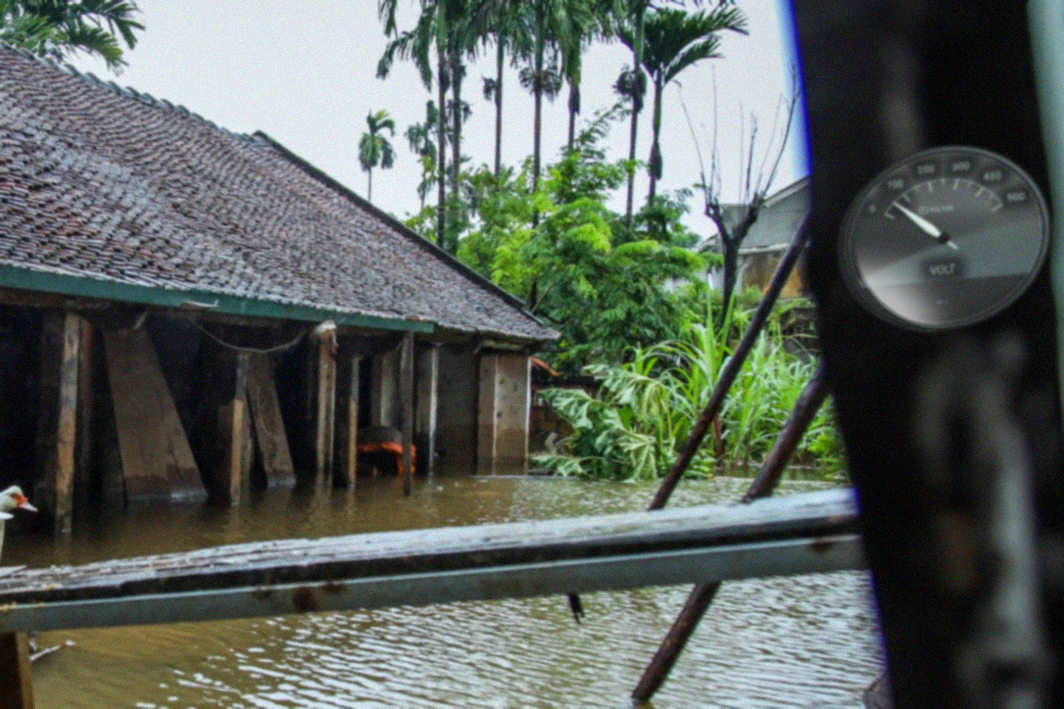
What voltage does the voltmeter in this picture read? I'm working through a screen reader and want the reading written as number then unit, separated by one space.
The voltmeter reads 50 V
